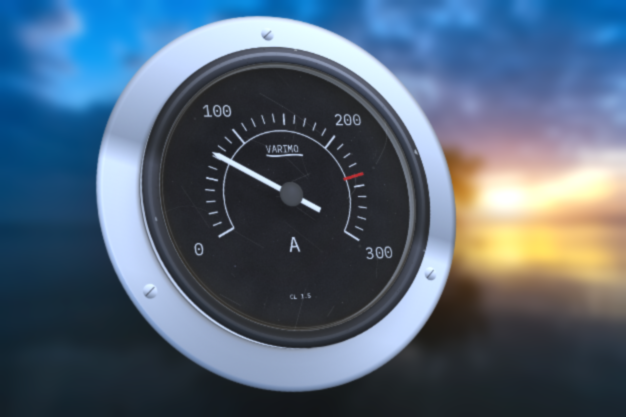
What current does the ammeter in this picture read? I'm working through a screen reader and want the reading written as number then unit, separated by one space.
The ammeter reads 70 A
